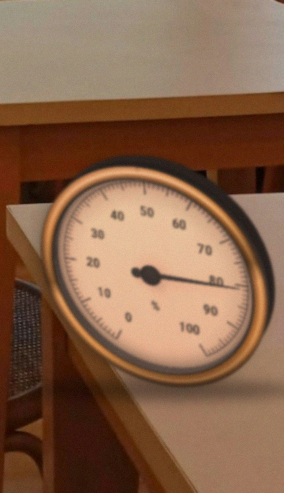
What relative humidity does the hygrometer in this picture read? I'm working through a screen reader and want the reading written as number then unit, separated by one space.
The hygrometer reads 80 %
